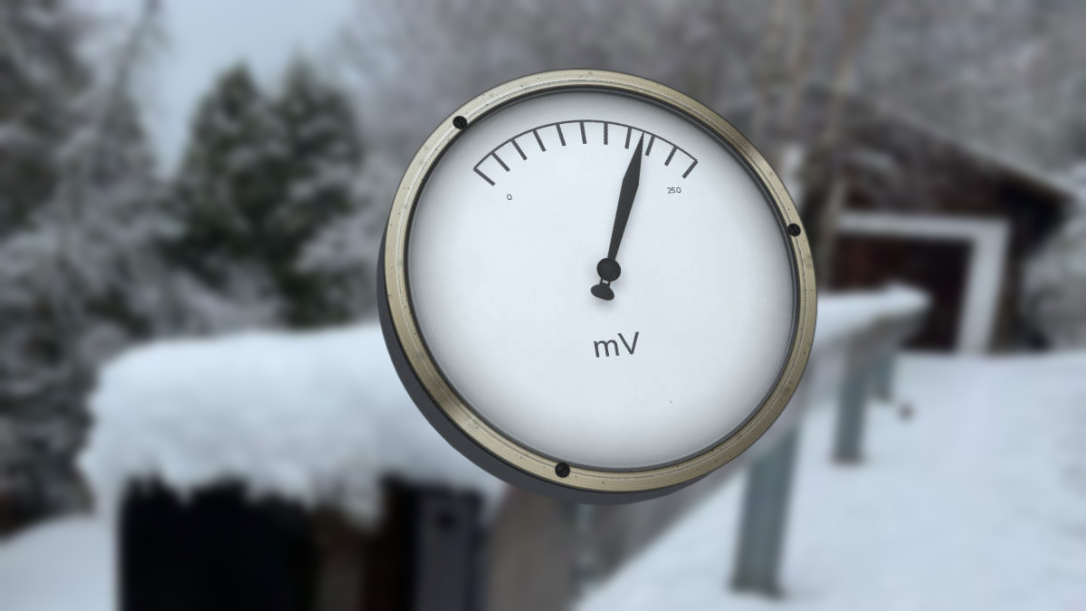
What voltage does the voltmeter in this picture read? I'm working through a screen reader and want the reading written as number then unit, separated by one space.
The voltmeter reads 187.5 mV
